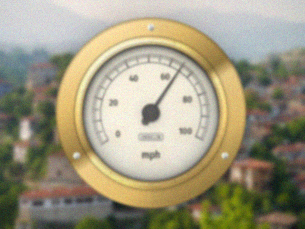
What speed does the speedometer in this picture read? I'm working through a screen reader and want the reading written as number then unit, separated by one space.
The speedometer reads 65 mph
